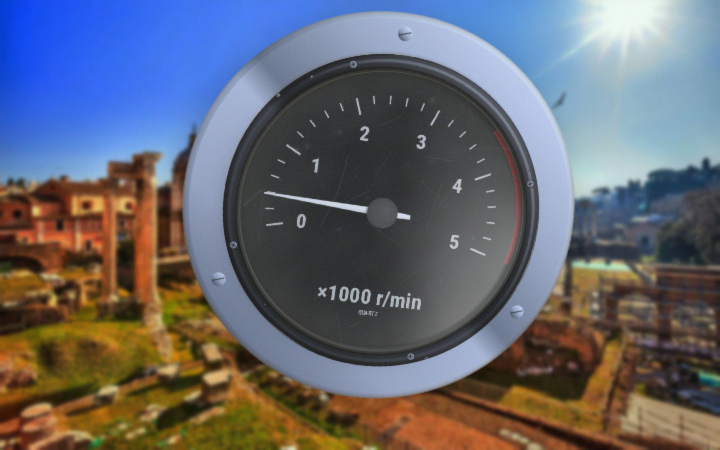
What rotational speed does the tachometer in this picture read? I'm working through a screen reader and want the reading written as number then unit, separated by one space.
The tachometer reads 400 rpm
